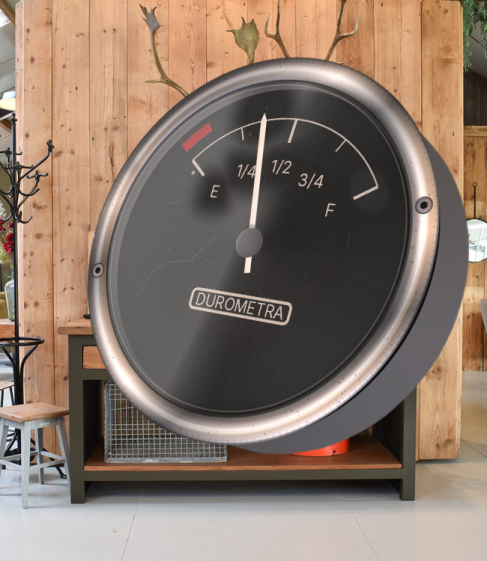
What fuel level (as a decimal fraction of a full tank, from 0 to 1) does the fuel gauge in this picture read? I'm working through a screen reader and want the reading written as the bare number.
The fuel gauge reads 0.375
